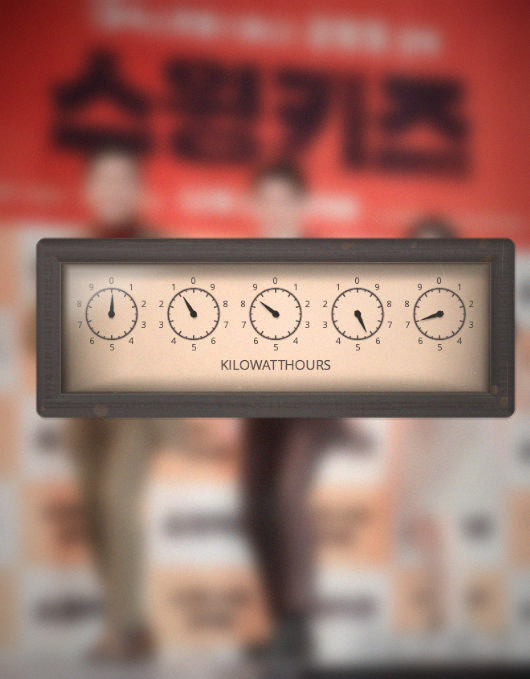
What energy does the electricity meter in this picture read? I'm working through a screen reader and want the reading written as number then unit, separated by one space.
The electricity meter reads 857 kWh
